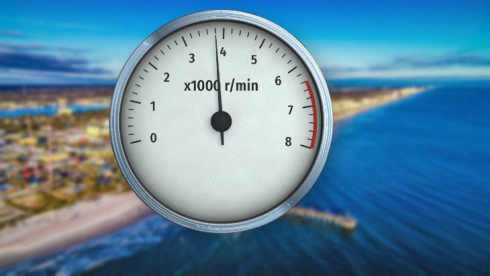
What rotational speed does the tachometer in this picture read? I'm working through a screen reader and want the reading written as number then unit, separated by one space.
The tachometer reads 3800 rpm
